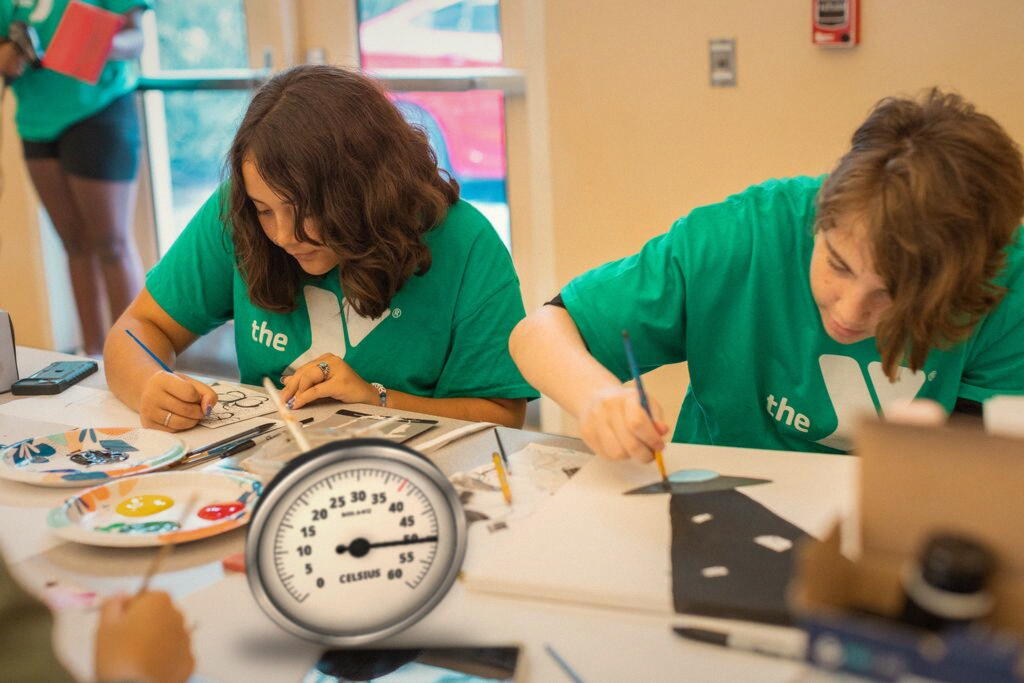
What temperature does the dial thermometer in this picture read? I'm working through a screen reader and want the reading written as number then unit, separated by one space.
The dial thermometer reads 50 °C
